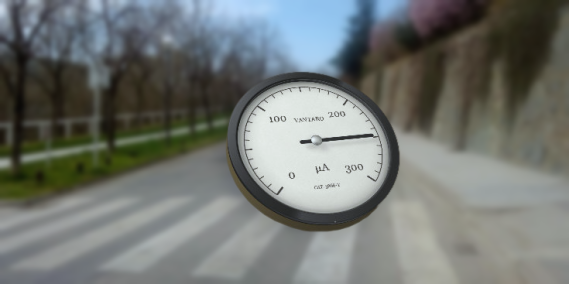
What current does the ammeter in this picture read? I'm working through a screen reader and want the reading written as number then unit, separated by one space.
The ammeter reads 250 µA
